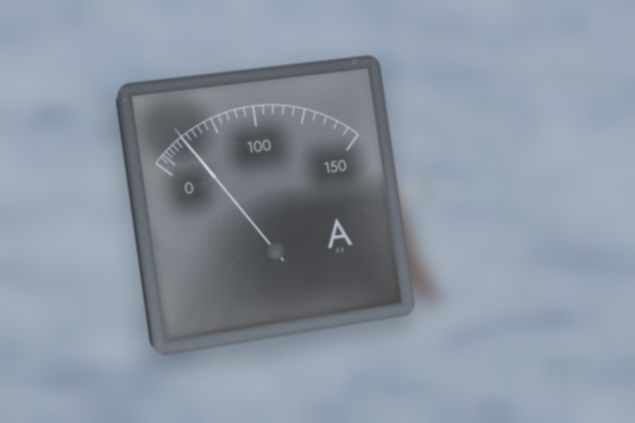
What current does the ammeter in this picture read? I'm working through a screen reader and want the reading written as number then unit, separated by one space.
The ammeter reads 50 A
